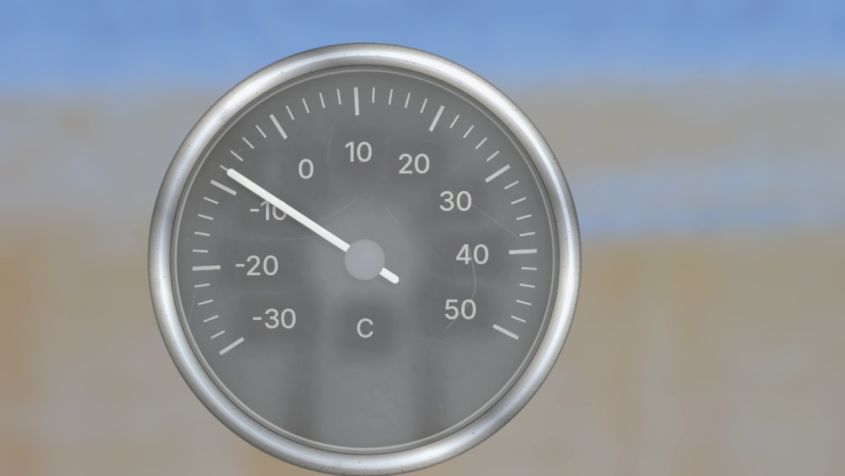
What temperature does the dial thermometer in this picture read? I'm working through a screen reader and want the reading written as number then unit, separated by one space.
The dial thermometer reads -8 °C
